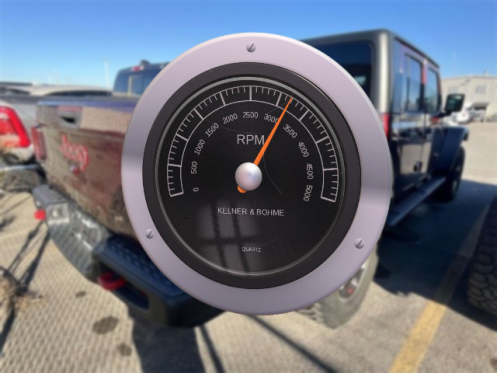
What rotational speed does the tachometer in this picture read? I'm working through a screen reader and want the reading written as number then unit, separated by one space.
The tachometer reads 3200 rpm
